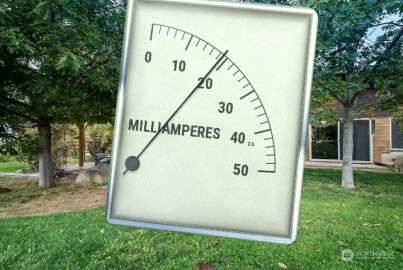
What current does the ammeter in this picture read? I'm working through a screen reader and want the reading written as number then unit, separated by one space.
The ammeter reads 19 mA
